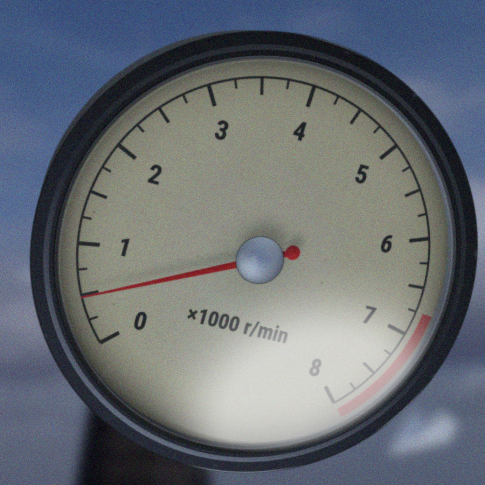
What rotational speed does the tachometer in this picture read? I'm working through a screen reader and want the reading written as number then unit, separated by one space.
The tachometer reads 500 rpm
